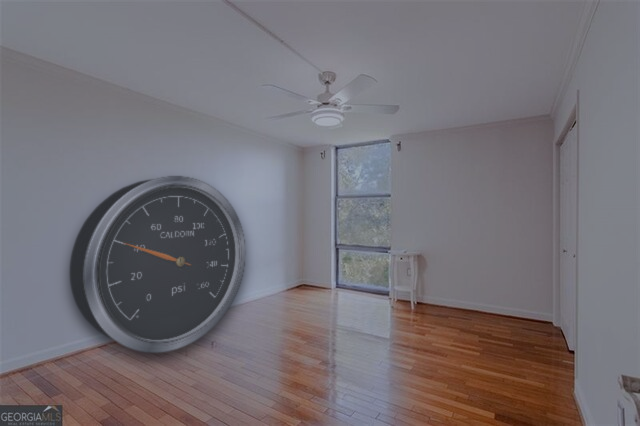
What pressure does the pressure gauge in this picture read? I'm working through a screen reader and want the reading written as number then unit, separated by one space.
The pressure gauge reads 40 psi
